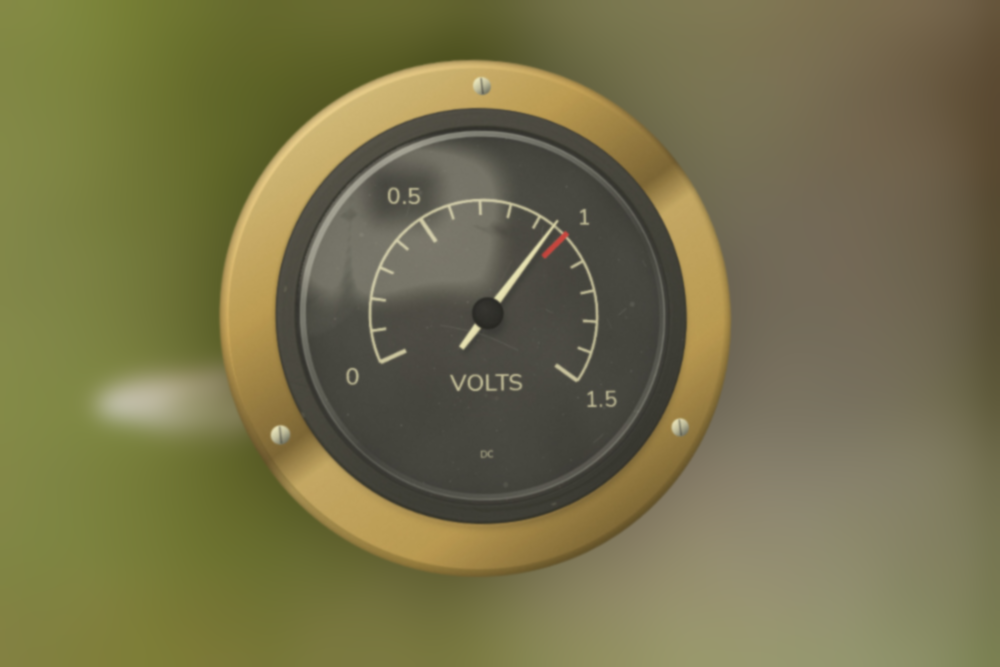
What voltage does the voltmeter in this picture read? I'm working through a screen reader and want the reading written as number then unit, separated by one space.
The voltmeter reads 0.95 V
